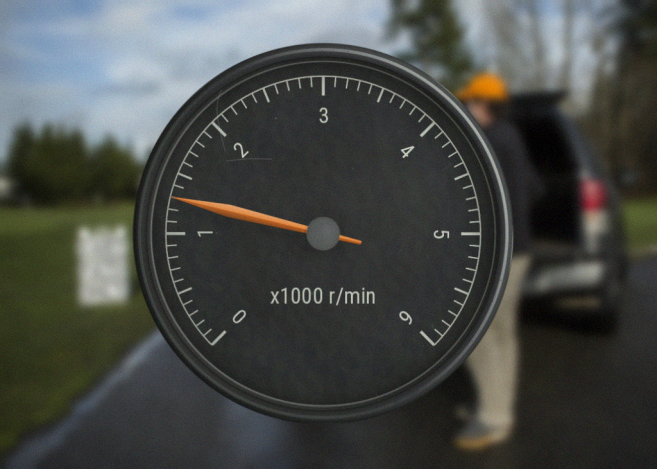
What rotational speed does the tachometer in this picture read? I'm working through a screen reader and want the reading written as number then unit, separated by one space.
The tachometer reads 1300 rpm
